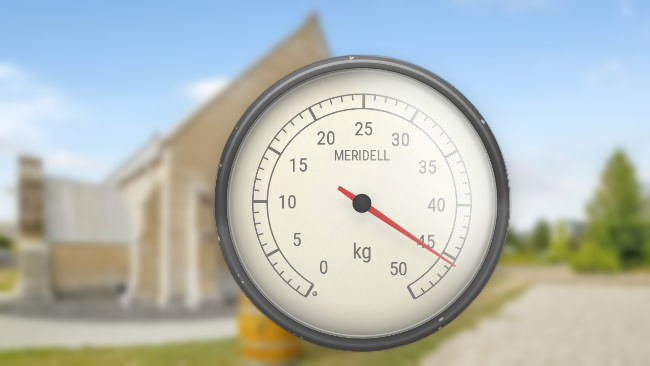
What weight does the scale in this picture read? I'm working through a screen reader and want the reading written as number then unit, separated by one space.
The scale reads 45.5 kg
